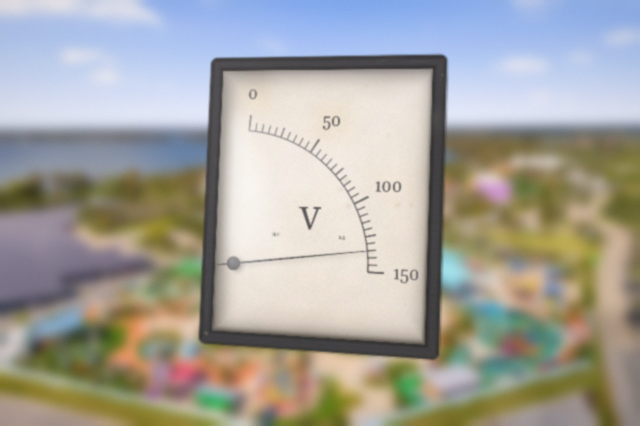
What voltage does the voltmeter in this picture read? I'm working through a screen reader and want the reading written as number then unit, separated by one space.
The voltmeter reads 135 V
